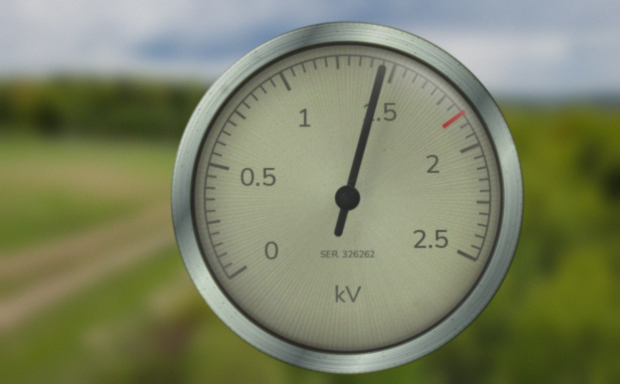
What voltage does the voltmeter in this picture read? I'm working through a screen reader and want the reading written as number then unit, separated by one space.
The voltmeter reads 1.45 kV
